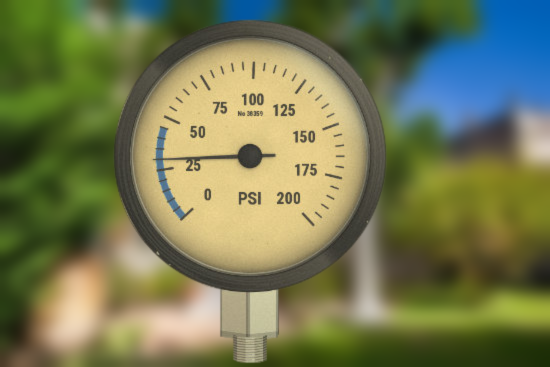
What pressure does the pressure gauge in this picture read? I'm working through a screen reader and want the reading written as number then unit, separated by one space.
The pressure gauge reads 30 psi
